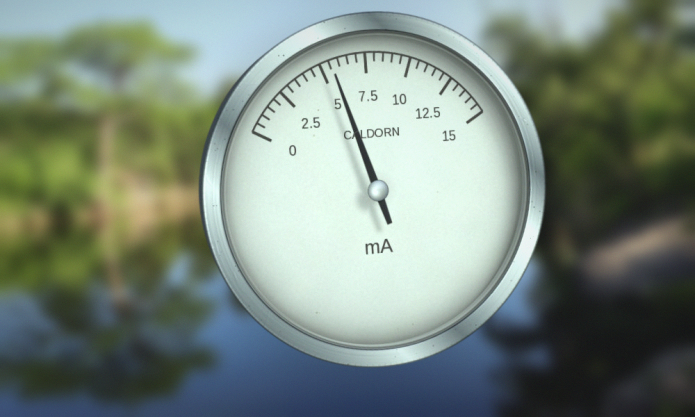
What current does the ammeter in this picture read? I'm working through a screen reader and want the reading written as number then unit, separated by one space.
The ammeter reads 5.5 mA
